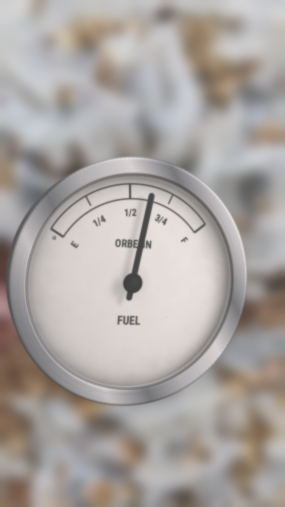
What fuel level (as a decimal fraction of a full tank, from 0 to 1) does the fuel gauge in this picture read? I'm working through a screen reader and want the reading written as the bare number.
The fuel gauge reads 0.625
